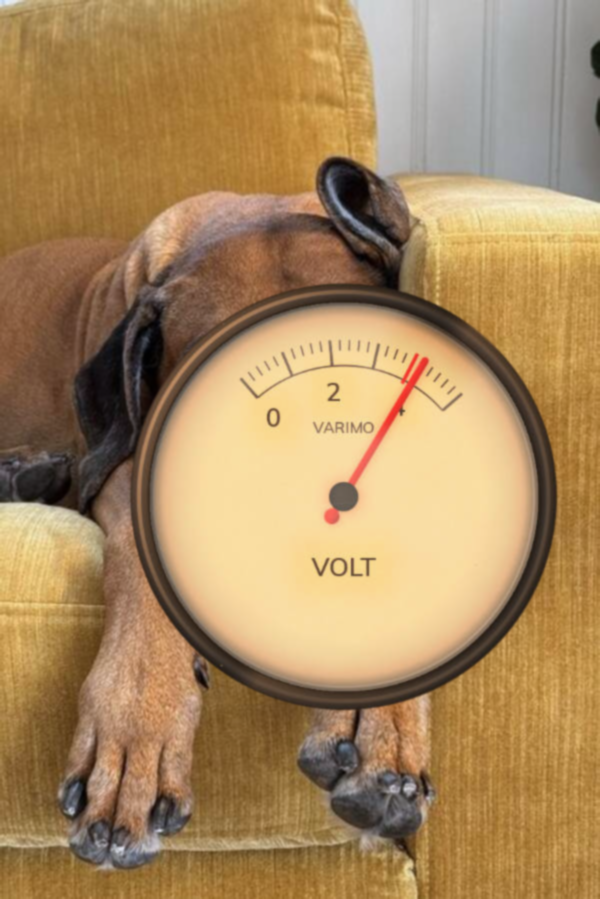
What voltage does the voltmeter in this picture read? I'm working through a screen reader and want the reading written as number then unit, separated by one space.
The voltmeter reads 4 V
